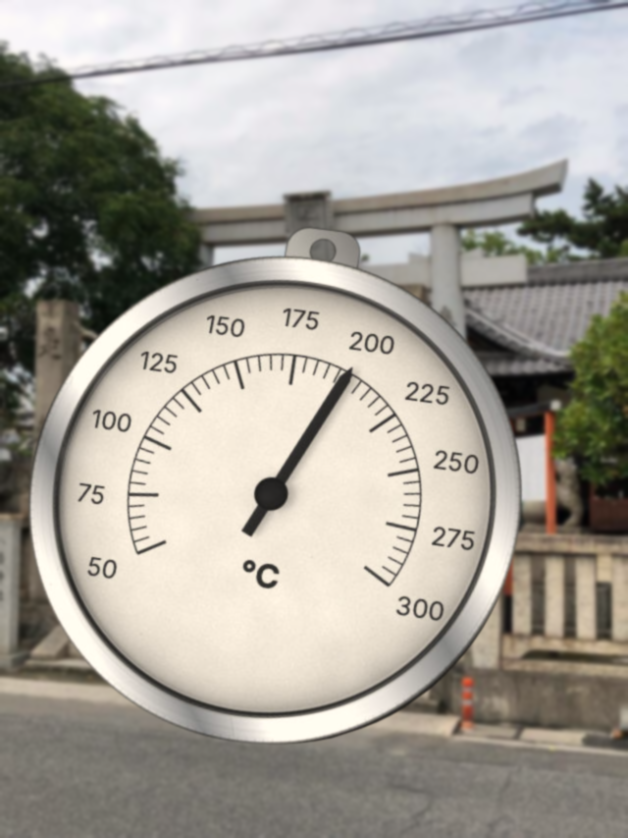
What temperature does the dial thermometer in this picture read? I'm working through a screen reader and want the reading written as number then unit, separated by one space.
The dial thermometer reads 200 °C
